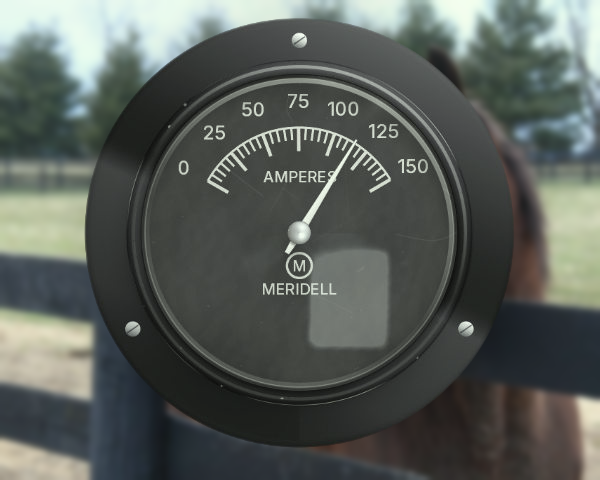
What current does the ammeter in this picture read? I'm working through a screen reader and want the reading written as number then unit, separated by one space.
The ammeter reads 115 A
